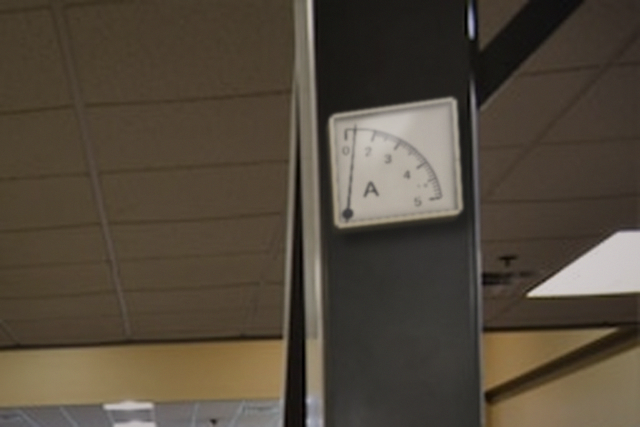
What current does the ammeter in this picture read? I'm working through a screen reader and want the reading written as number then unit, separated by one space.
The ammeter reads 1 A
